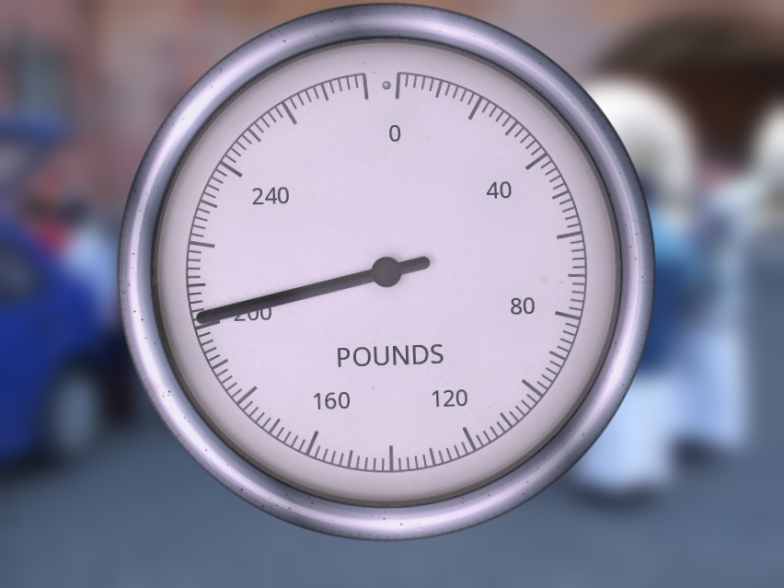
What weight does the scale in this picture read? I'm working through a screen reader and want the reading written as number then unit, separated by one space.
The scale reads 202 lb
